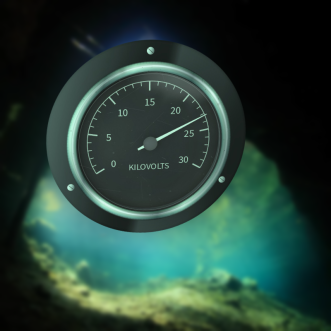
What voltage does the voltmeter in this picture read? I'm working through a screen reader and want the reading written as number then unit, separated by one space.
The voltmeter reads 23 kV
